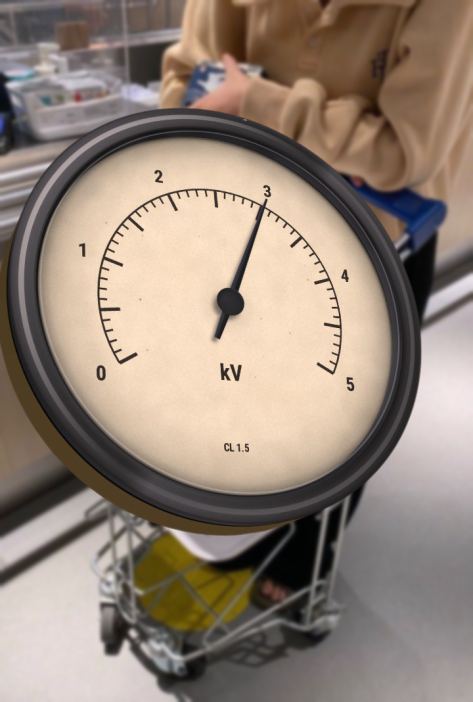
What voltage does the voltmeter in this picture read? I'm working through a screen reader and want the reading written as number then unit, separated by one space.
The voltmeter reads 3 kV
